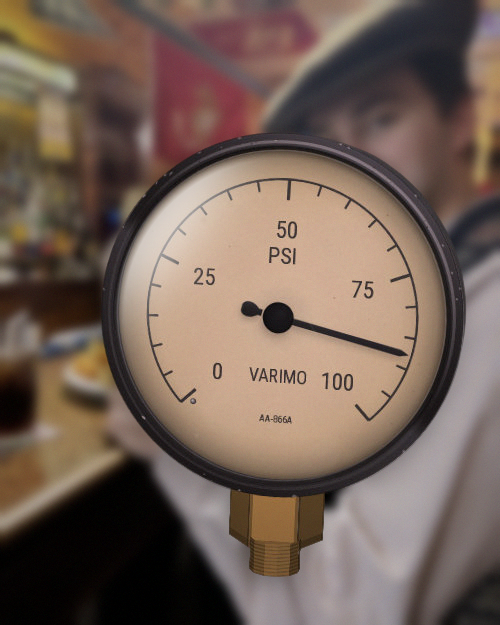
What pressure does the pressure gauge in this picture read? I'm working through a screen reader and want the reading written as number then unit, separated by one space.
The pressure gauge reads 87.5 psi
